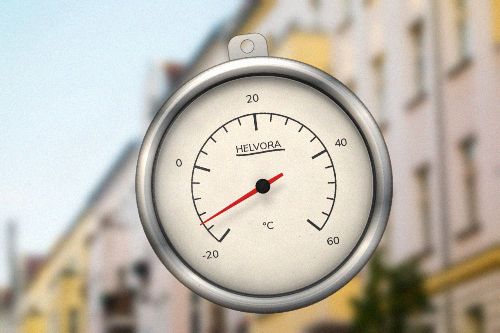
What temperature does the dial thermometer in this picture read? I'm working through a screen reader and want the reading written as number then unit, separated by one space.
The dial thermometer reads -14 °C
